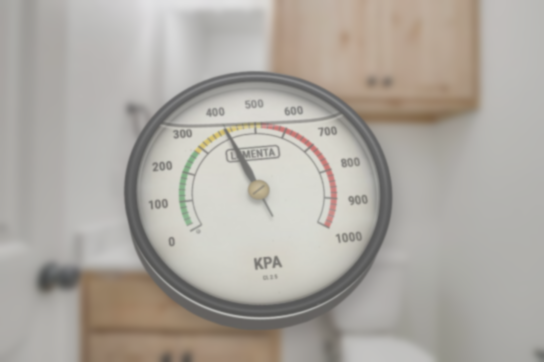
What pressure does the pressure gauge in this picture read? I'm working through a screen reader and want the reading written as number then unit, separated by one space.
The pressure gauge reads 400 kPa
